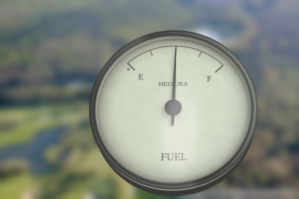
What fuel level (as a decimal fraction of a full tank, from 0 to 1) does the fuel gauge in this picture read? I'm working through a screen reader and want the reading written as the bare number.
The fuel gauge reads 0.5
